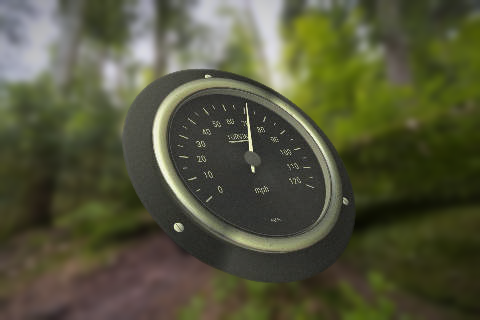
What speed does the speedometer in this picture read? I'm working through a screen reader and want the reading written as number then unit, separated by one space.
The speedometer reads 70 mph
